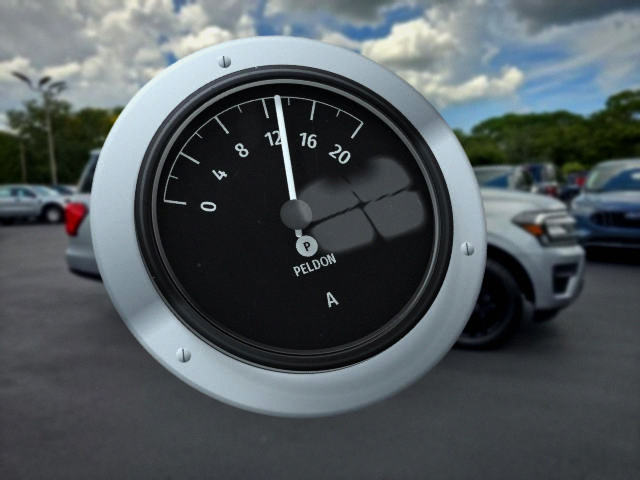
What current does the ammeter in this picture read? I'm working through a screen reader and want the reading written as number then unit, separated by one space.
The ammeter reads 13 A
